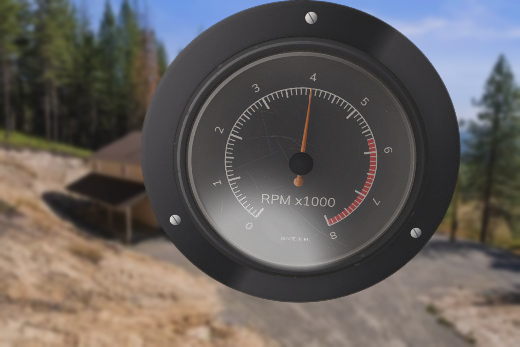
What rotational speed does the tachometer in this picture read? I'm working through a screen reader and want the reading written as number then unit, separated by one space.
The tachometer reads 4000 rpm
